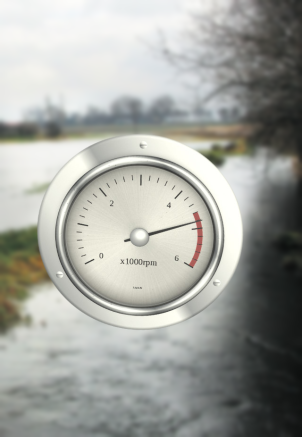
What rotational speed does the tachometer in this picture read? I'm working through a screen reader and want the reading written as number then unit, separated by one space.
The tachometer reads 4800 rpm
